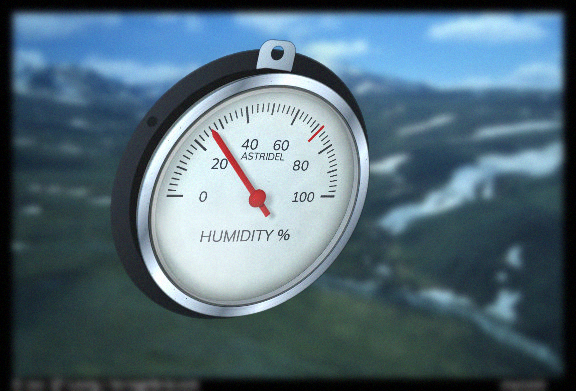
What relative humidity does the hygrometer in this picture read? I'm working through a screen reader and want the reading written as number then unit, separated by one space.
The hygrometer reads 26 %
